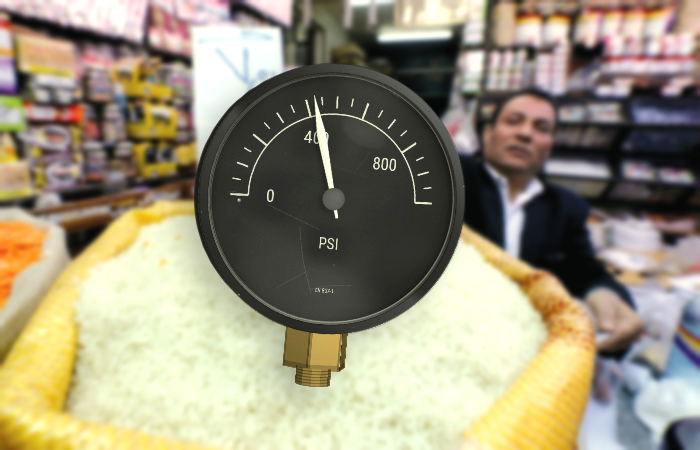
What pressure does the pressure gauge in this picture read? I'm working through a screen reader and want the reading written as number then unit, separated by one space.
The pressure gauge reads 425 psi
